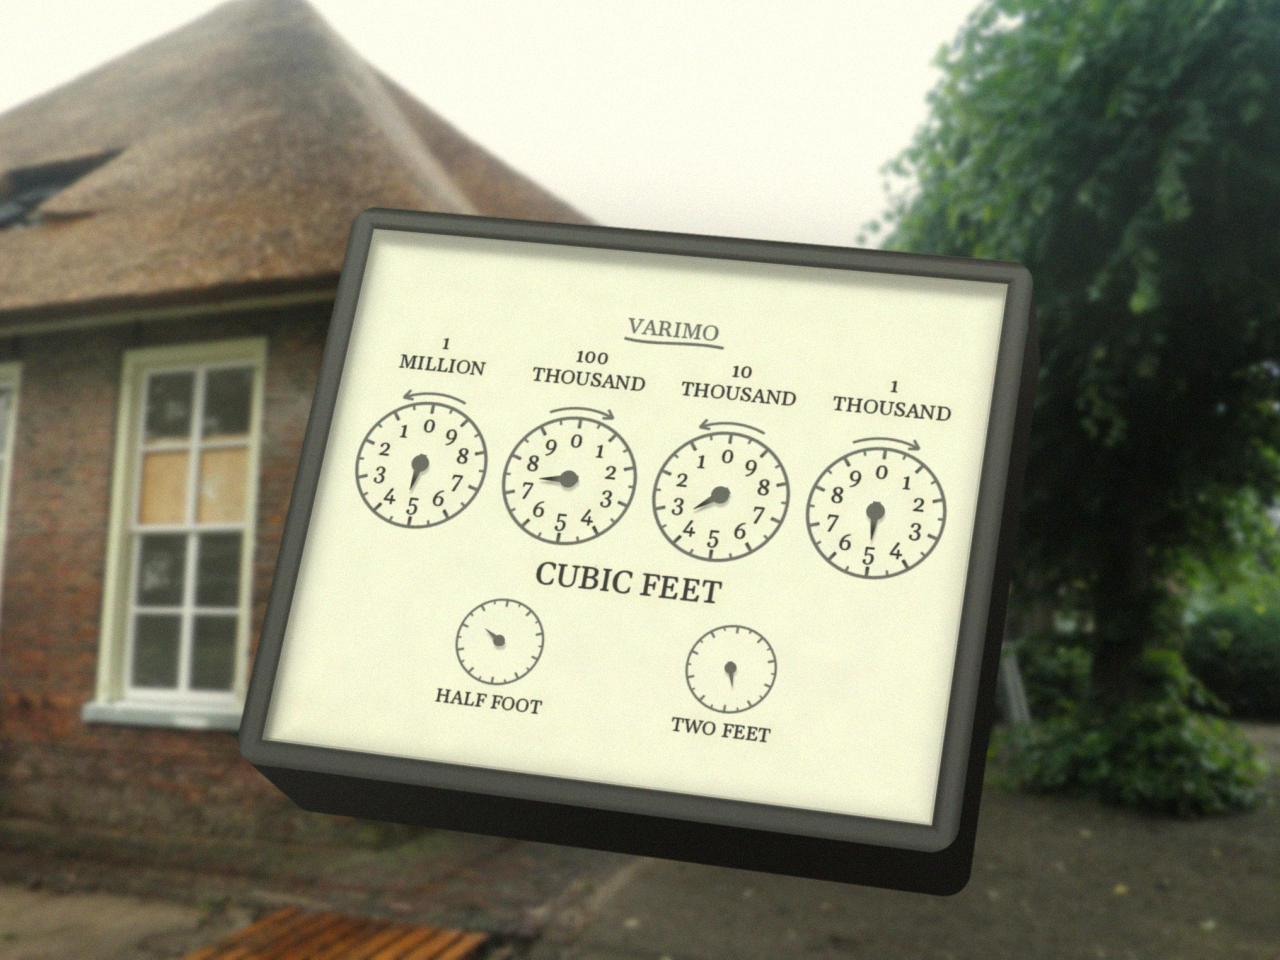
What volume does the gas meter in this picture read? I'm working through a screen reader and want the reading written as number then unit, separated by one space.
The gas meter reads 473500 ft³
